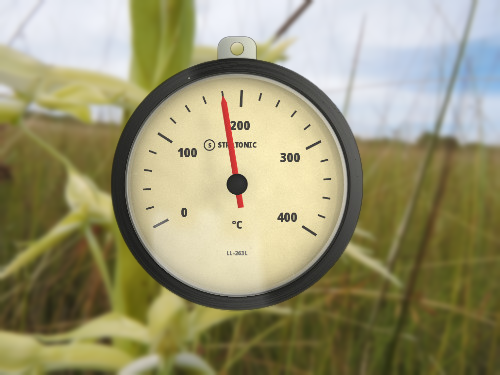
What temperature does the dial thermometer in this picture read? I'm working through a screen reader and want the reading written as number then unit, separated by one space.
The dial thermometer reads 180 °C
